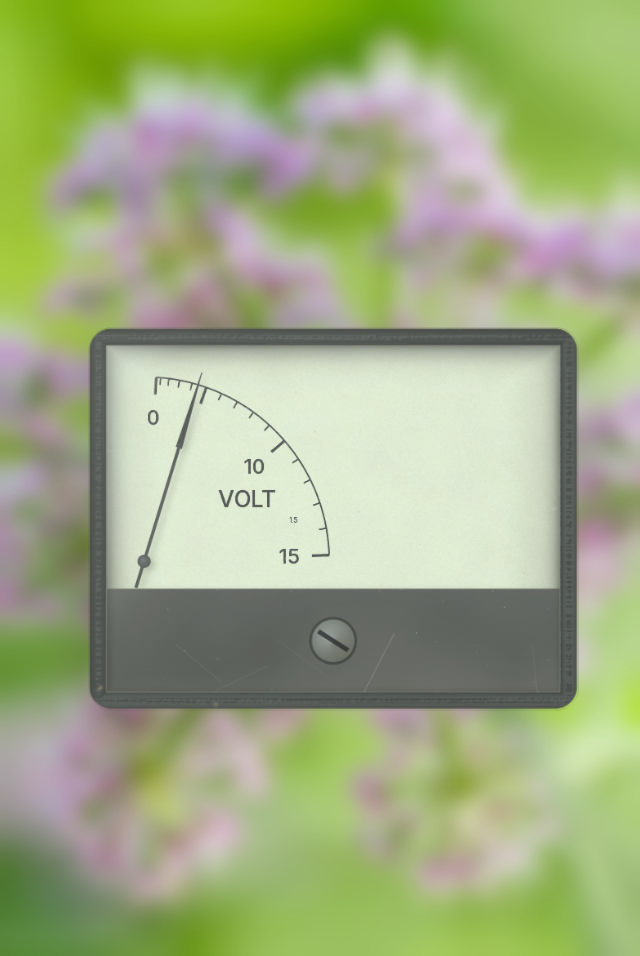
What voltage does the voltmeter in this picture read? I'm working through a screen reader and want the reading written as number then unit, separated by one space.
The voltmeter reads 4.5 V
